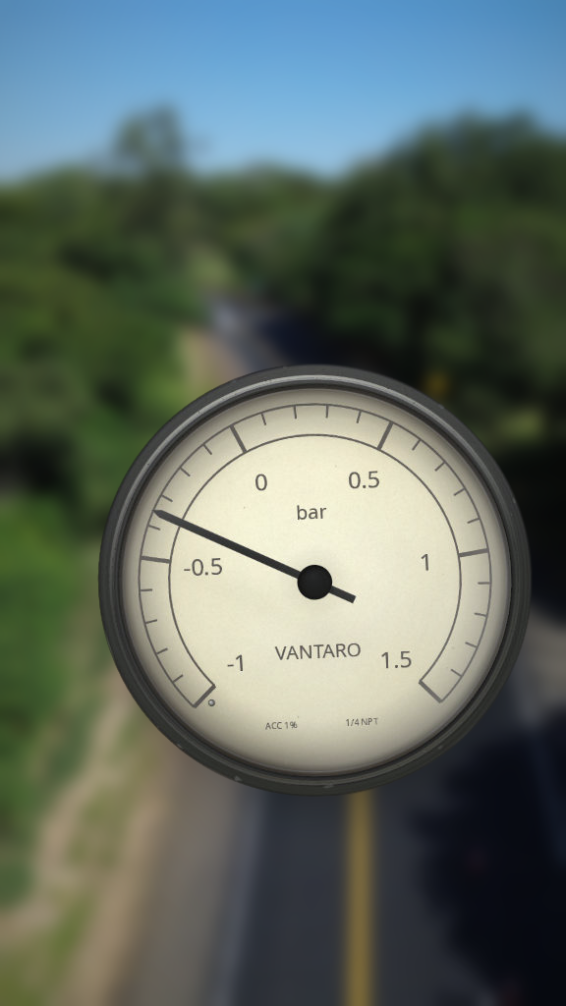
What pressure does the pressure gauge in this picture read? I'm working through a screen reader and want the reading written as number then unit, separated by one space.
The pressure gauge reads -0.35 bar
